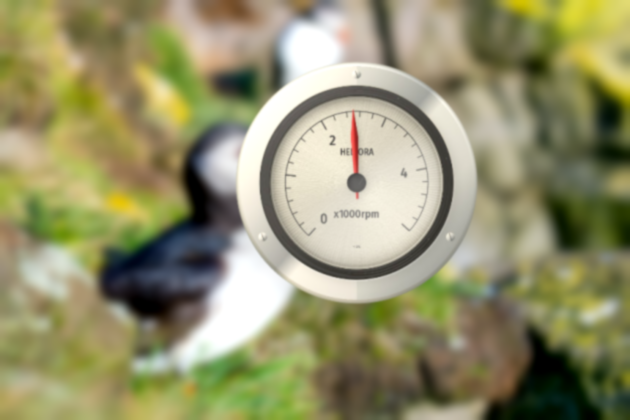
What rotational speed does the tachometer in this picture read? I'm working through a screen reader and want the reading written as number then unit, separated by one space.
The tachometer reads 2500 rpm
